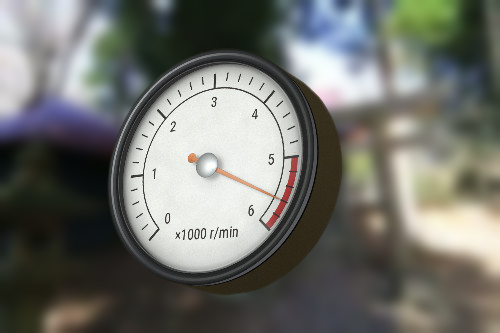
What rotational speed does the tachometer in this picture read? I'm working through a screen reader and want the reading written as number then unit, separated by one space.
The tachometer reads 5600 rpm
